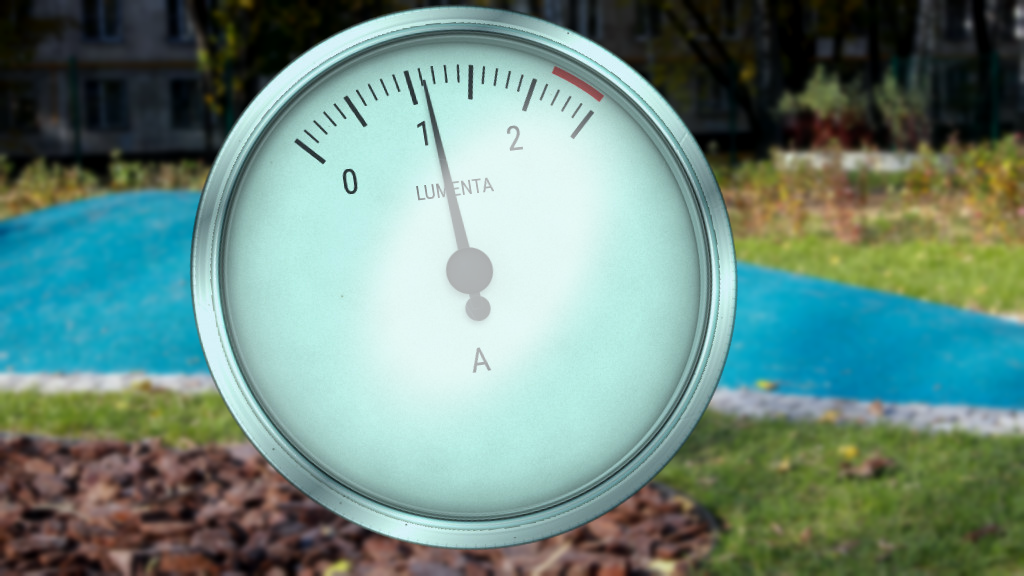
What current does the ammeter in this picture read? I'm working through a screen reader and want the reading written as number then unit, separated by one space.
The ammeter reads 1.1 A
